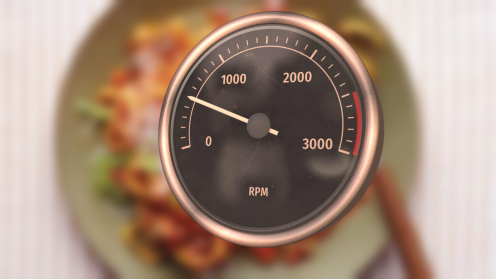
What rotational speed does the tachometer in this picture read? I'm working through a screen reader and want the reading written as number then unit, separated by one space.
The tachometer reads 500 rpm
